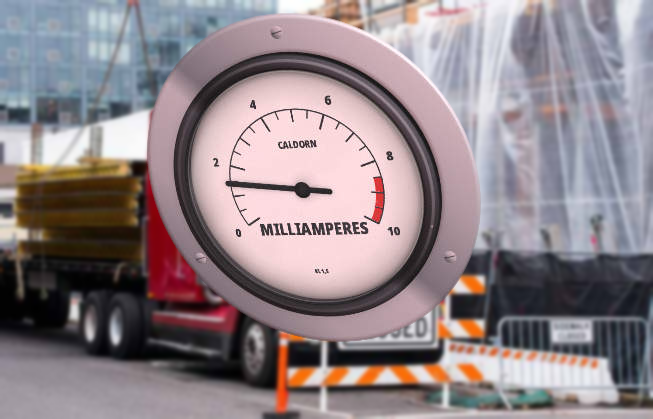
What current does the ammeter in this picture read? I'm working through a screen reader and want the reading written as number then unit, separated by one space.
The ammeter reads 1.5 mA
